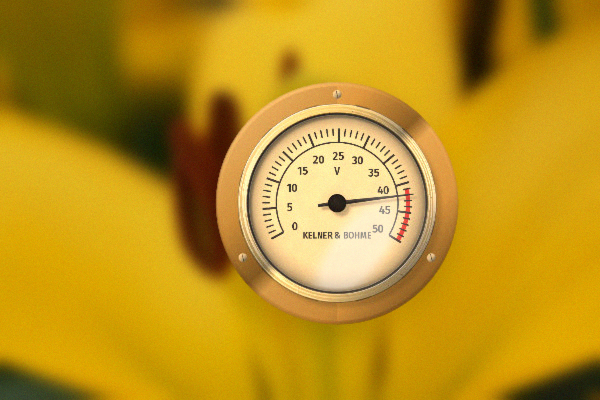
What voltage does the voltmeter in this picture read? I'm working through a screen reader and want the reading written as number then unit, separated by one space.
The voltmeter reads 42 V
